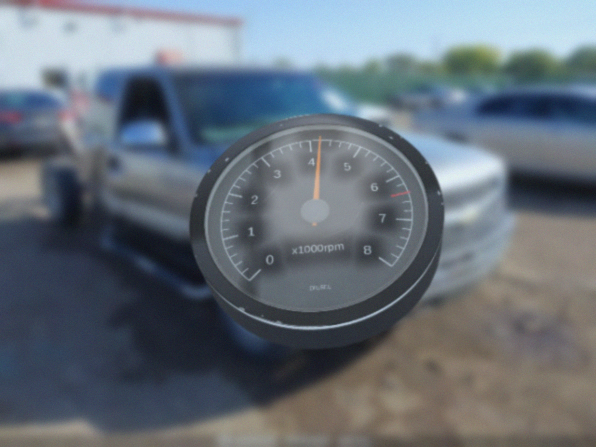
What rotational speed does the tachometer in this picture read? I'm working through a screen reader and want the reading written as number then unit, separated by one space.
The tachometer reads 4200 rpm
